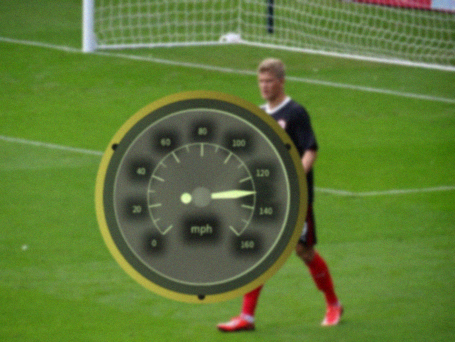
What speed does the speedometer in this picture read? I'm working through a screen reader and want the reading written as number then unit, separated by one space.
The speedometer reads 130 mph
